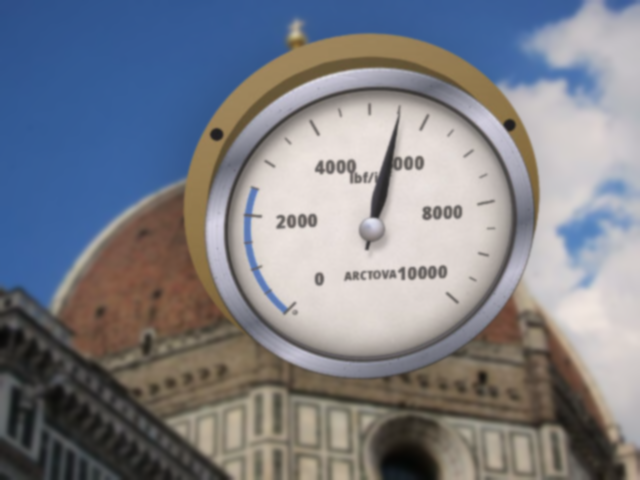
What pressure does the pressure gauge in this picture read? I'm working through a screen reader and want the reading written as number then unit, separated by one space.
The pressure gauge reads 5500 psi
